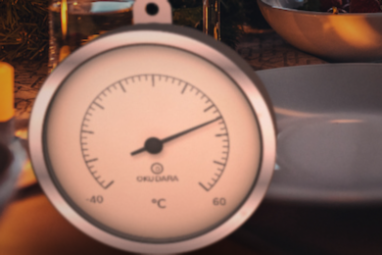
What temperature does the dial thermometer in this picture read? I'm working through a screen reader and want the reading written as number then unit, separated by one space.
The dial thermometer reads 34 °C
